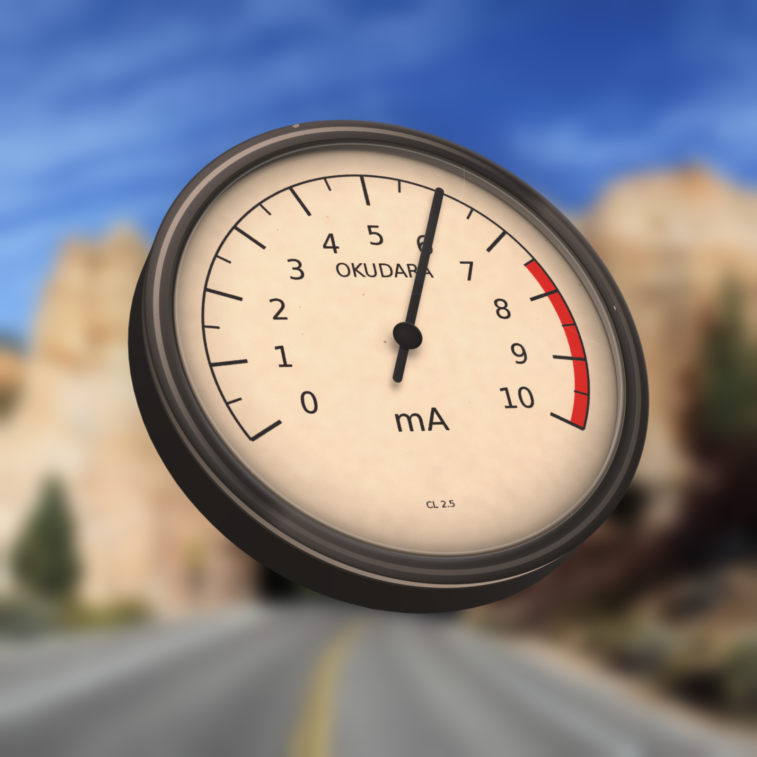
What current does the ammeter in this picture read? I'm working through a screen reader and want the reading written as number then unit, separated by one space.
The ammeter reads 6 mA
